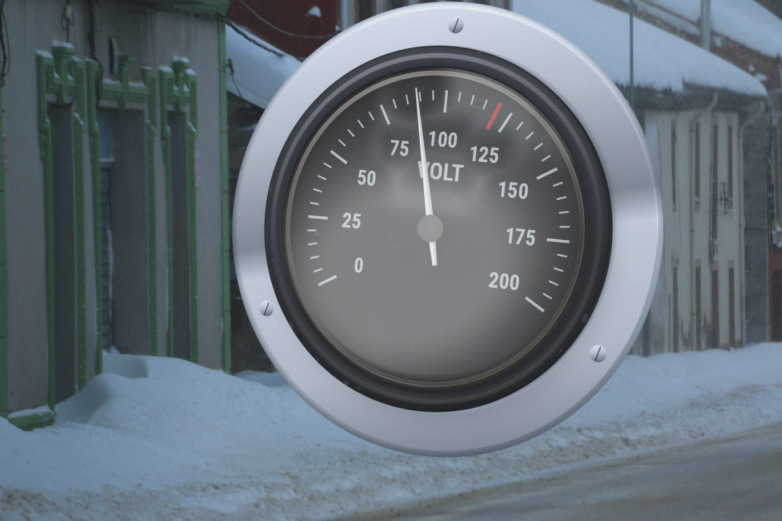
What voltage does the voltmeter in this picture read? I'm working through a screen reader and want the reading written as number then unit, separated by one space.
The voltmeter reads 90 V
